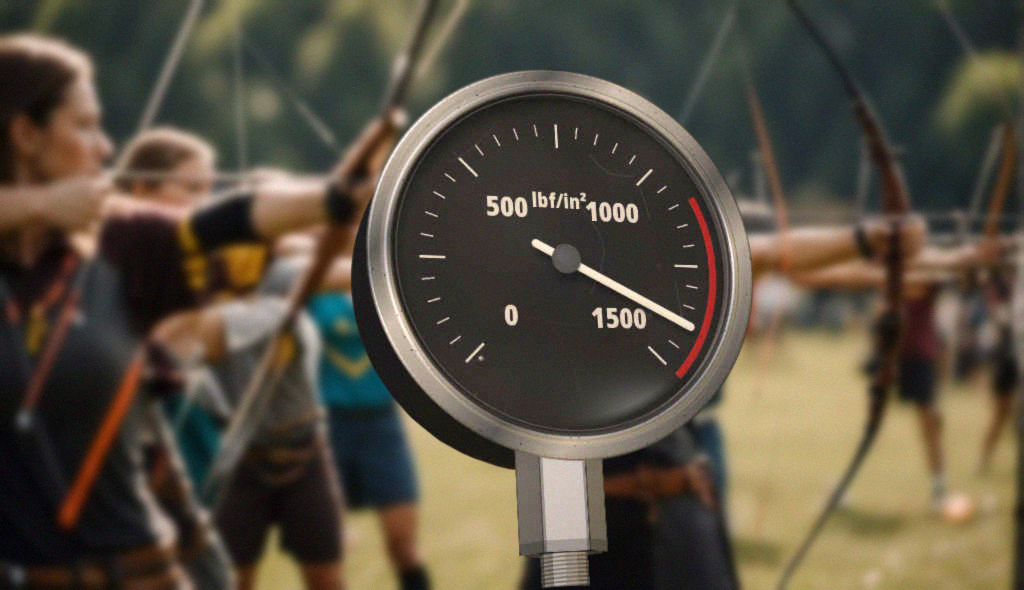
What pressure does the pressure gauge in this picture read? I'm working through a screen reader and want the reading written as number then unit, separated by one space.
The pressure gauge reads 1400 psi
